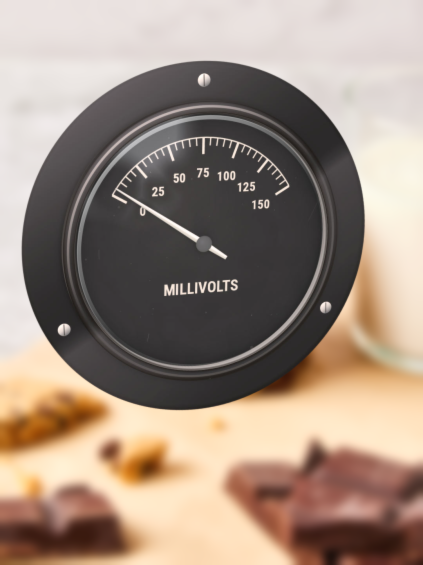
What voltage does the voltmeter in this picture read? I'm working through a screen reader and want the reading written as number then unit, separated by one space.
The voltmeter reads 5 mV
